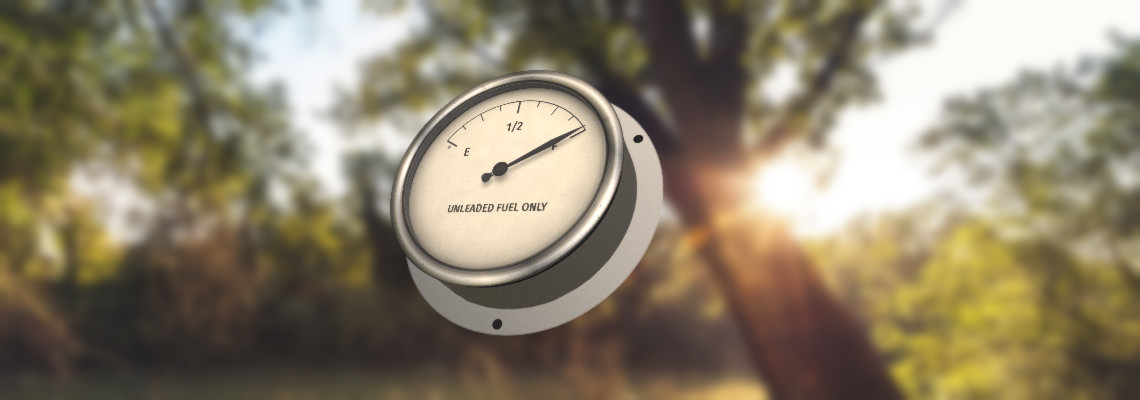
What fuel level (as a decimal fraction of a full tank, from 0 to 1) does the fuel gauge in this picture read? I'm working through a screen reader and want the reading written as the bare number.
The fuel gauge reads 1
